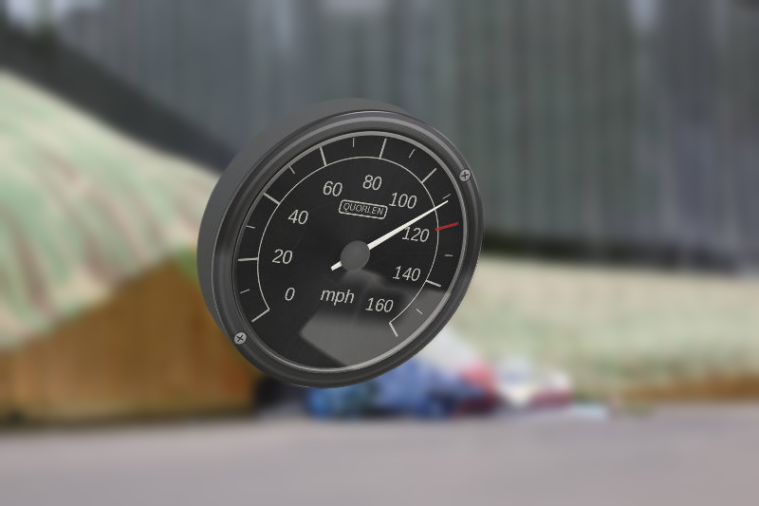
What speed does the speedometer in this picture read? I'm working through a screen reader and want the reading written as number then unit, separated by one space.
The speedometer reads 110 mph
